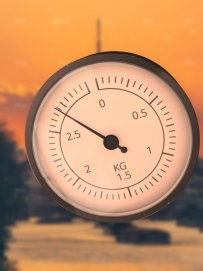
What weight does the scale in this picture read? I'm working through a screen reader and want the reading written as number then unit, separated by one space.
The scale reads 2.7 kg
